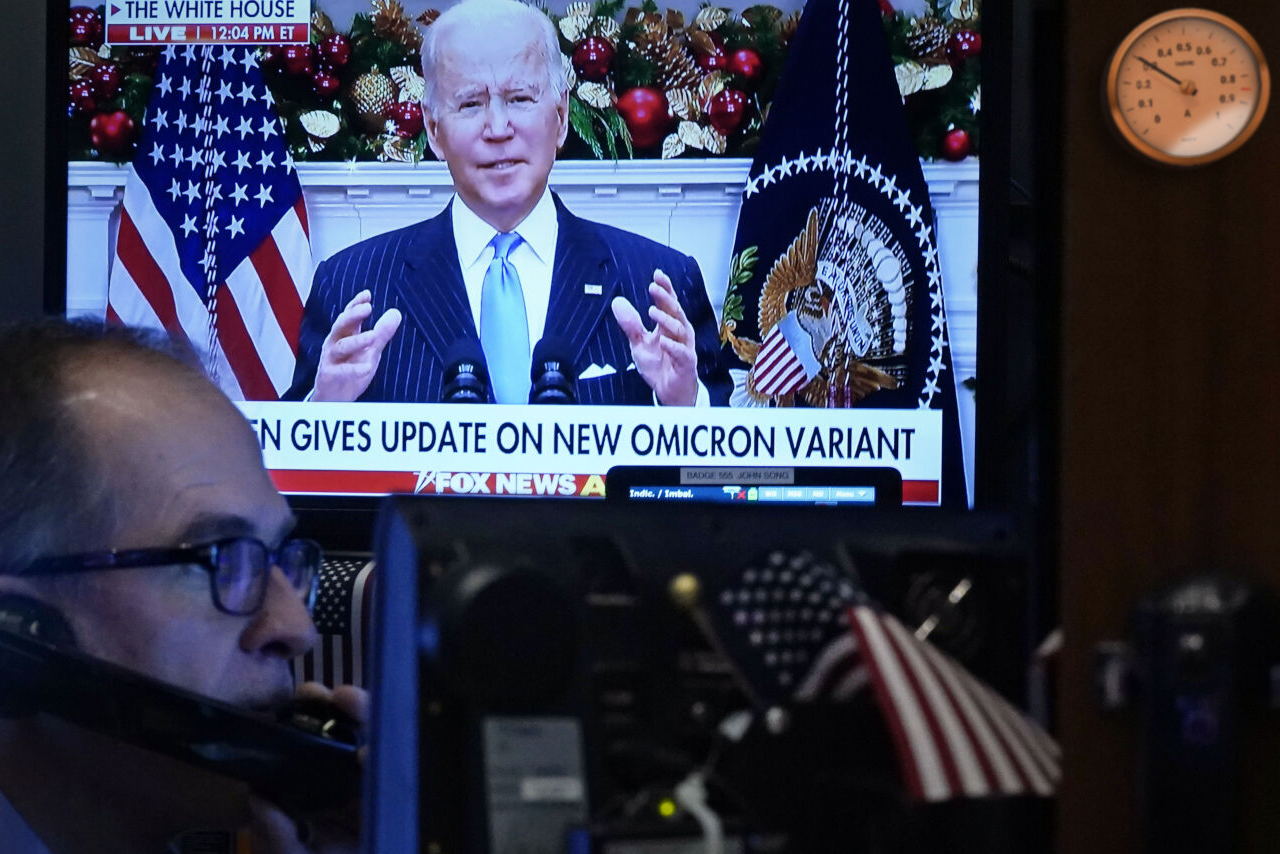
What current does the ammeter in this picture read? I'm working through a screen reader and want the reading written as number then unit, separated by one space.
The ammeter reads 0.3 A
